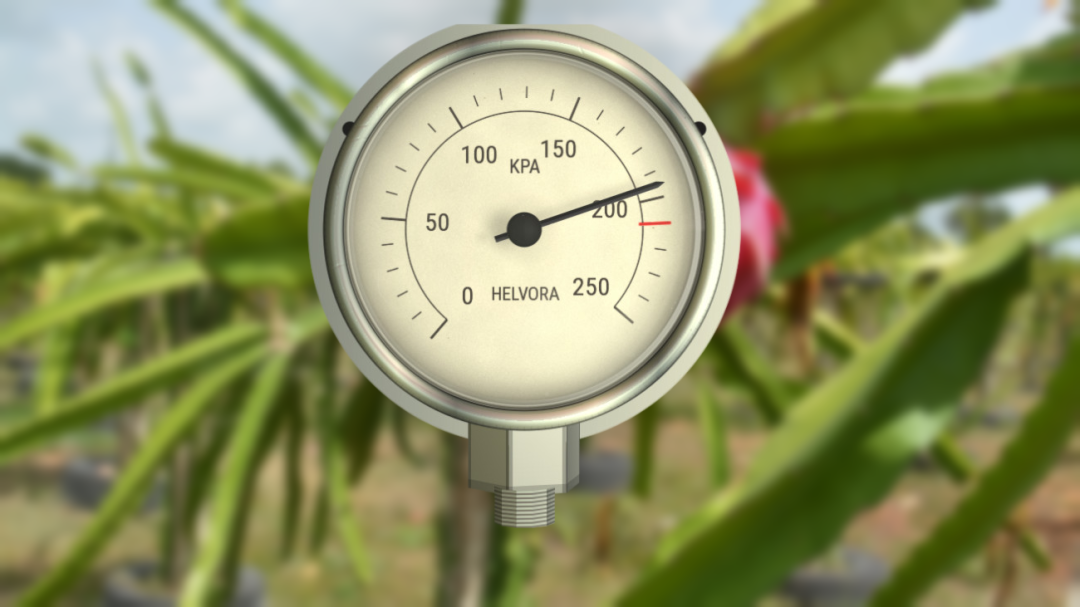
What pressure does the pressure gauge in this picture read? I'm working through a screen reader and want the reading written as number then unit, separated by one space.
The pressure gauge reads 195 kPa
